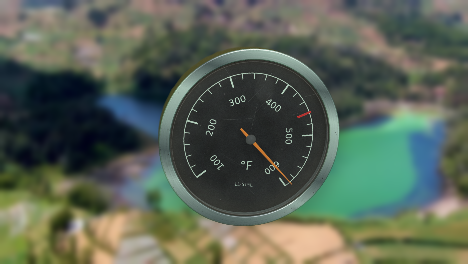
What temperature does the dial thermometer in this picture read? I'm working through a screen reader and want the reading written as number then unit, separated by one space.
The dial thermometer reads 590 °F
